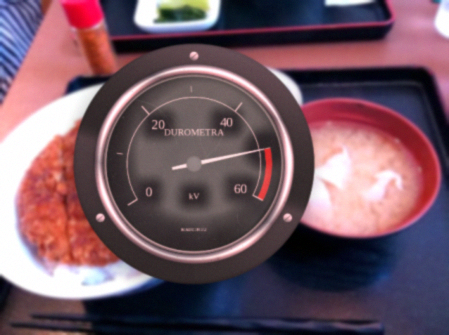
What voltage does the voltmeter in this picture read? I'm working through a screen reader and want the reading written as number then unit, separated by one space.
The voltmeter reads 50 kV
